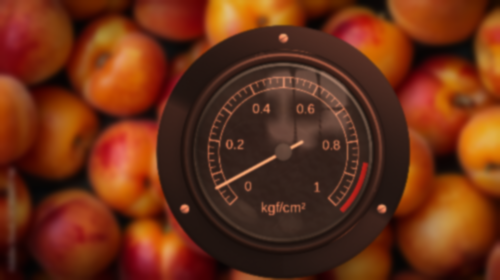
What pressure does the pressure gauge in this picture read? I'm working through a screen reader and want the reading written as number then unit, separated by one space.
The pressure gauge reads 0.06 kg/cm²
